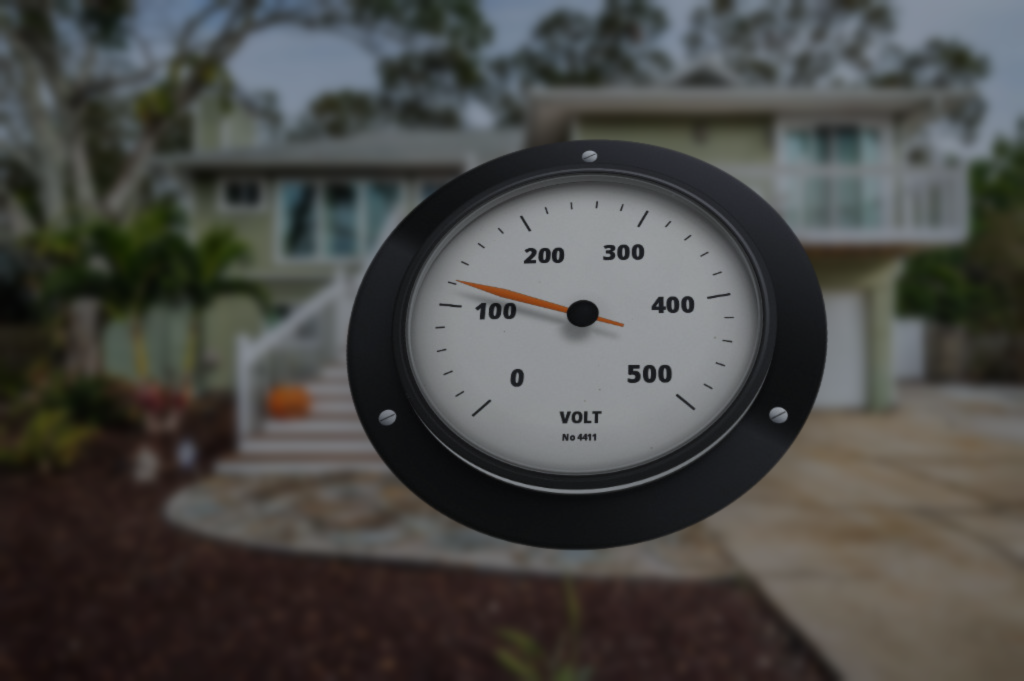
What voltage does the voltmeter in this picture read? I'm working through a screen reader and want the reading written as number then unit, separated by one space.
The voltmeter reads 120 V
